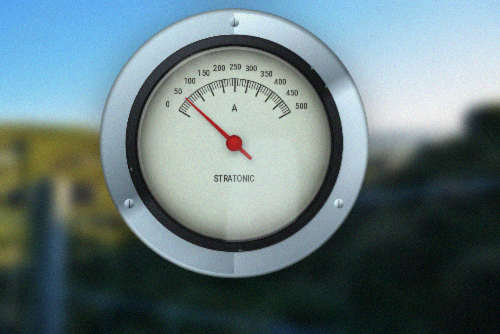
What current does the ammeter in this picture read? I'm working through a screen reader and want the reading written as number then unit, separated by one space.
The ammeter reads 50 A
